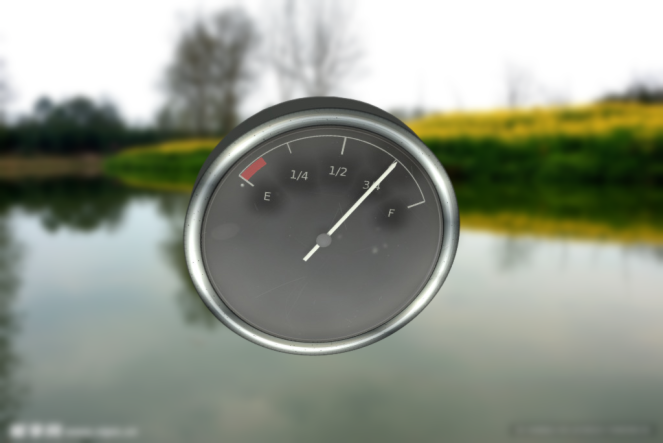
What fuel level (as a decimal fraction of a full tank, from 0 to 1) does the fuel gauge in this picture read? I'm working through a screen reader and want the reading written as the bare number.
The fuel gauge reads 0.75
